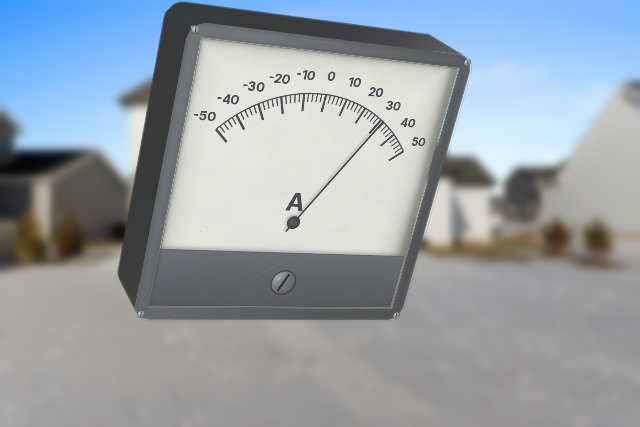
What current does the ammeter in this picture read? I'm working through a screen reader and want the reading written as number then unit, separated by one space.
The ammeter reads 30 A
